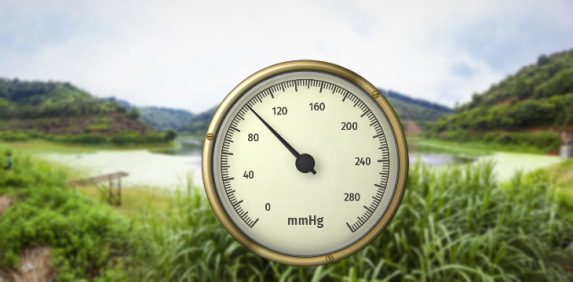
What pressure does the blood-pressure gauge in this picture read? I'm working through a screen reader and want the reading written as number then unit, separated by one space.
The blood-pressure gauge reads 100 mmHg
